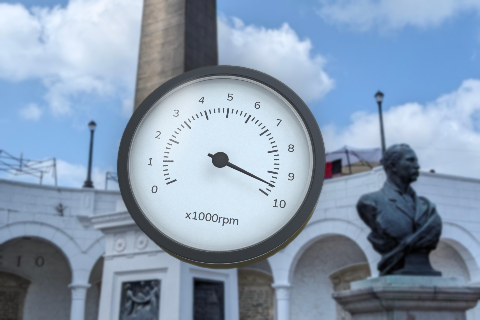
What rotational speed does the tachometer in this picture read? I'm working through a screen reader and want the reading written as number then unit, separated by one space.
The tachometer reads 9600 rpm
